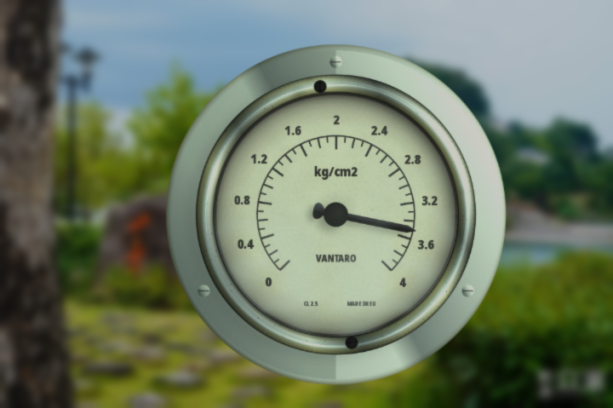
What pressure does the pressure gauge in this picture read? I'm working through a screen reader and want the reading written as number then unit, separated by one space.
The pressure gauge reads 3.5 kg/cm²
